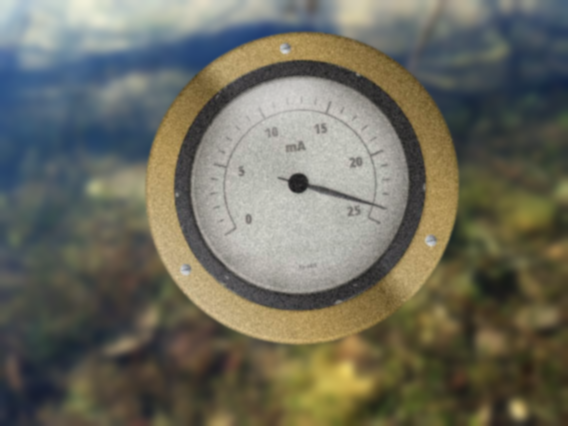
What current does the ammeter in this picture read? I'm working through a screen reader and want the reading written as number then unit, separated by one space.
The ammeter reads 24 mA
